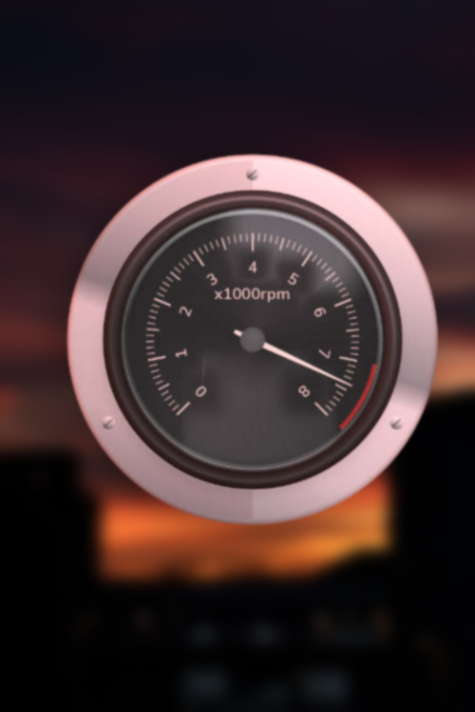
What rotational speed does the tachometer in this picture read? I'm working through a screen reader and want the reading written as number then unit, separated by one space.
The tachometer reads 7400 rpm
